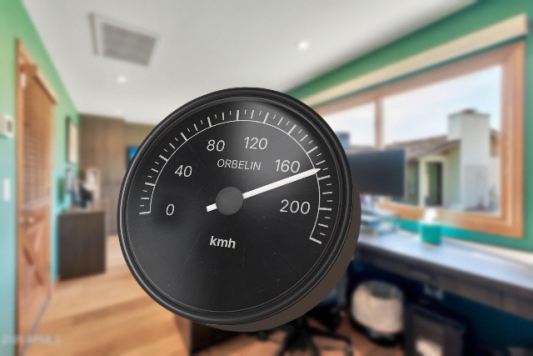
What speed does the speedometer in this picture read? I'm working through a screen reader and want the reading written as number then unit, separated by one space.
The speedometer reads 175 km/h
